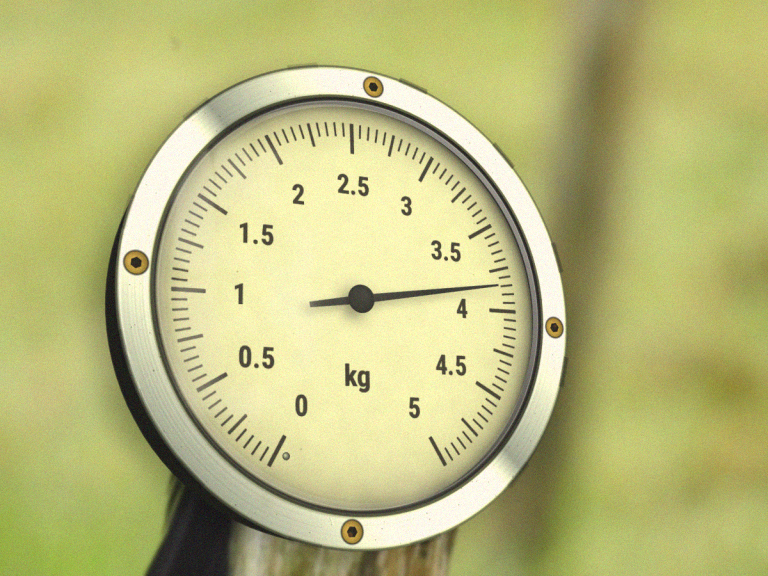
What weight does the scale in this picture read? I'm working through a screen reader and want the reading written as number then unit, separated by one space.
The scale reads 3.85 kg
